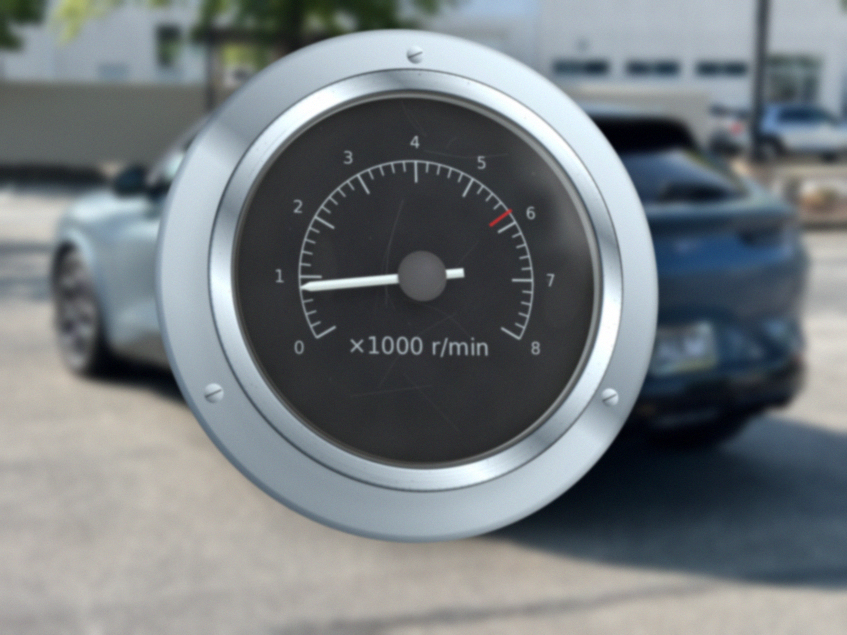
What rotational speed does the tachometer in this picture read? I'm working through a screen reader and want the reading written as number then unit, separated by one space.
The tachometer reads 800 rpm
